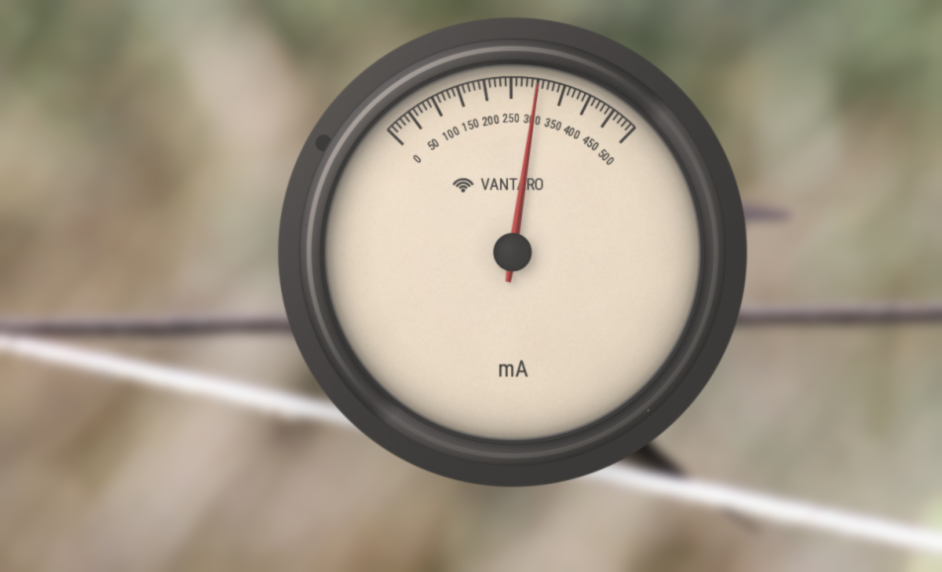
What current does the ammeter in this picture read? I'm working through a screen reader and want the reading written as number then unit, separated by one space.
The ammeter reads 300 mA
